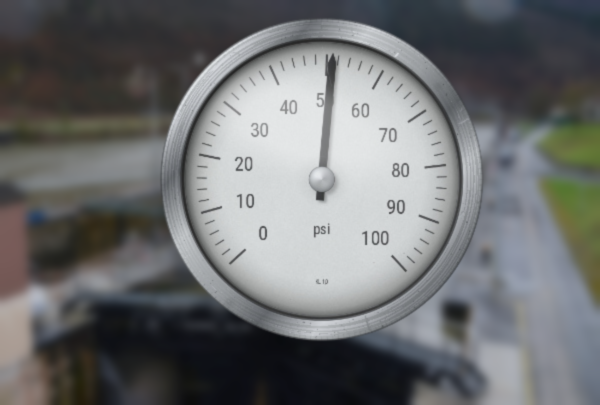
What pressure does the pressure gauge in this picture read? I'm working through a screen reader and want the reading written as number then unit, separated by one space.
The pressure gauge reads 51 psi
